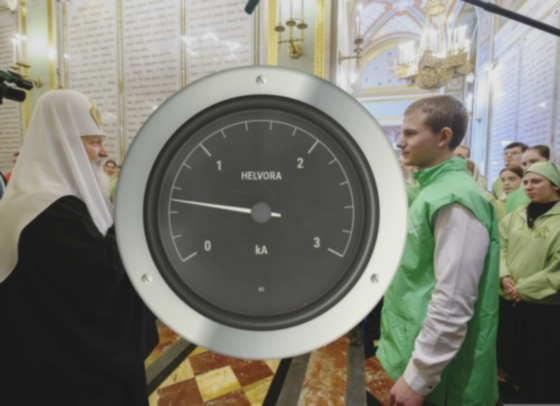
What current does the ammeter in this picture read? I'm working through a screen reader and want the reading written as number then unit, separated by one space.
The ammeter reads 0.5 kA
